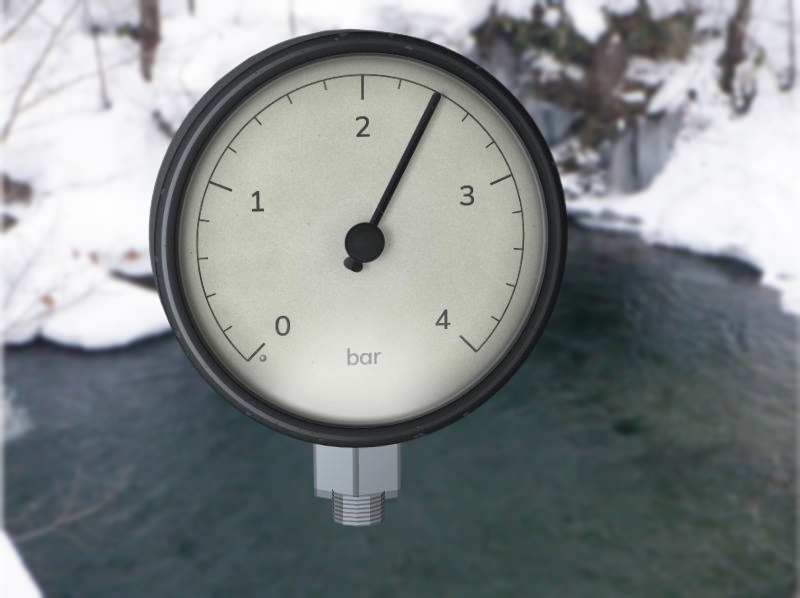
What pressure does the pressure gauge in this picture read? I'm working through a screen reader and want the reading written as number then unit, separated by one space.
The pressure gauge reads 2.4 bar
